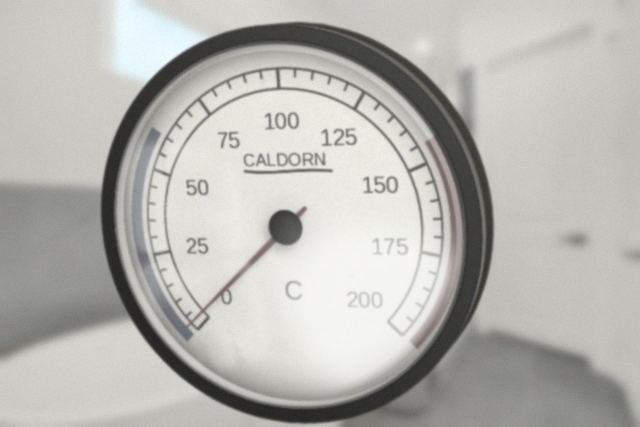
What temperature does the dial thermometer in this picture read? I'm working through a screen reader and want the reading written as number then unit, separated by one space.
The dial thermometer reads 2.5 °C
